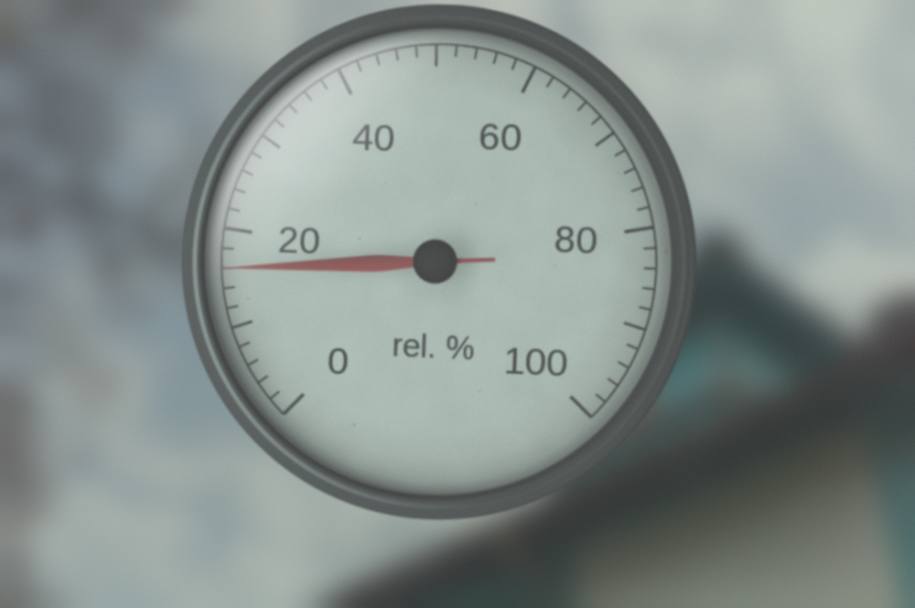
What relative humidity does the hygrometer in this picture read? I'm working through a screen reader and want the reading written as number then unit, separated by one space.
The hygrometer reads 16 %
